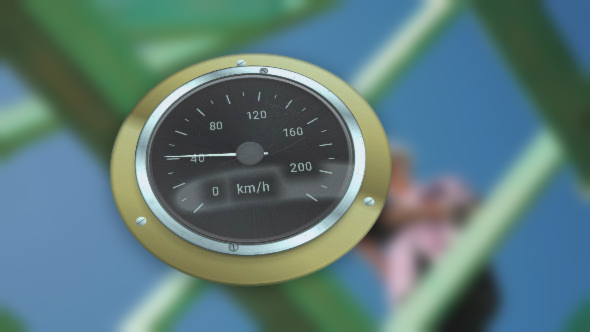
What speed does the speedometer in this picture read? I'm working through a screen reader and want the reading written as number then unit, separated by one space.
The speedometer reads 40 km/h
